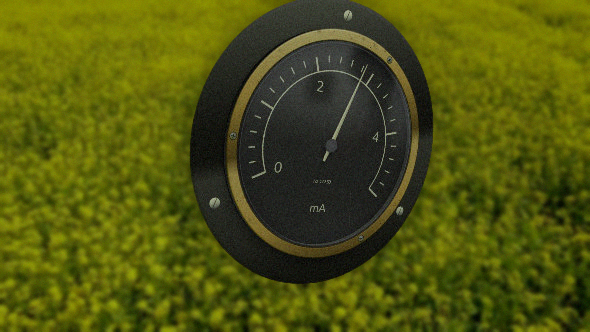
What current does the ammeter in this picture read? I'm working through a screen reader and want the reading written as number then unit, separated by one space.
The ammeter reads 2.8 mA
